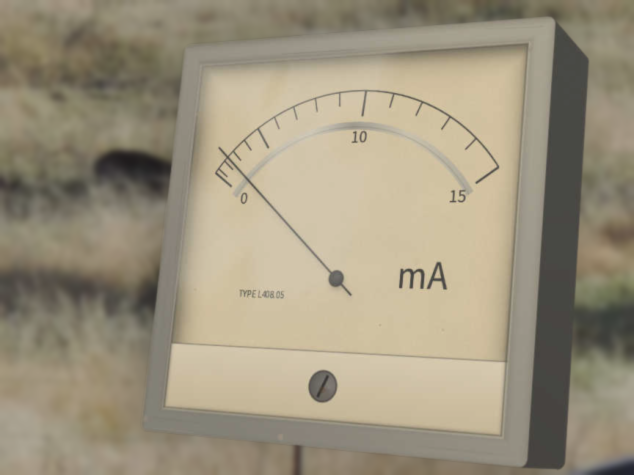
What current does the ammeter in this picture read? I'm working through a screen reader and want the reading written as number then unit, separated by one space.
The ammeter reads 2.5 mA
